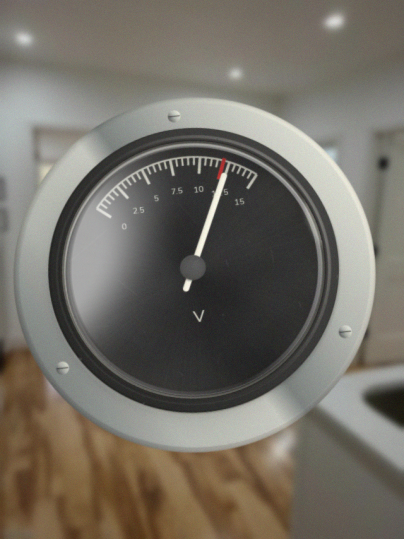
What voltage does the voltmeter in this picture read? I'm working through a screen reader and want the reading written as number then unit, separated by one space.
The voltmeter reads 12.5 V
